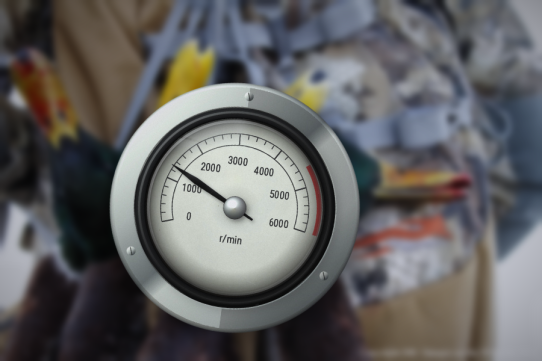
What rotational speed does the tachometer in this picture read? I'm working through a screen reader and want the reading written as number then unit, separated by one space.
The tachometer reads 1300 rpm
